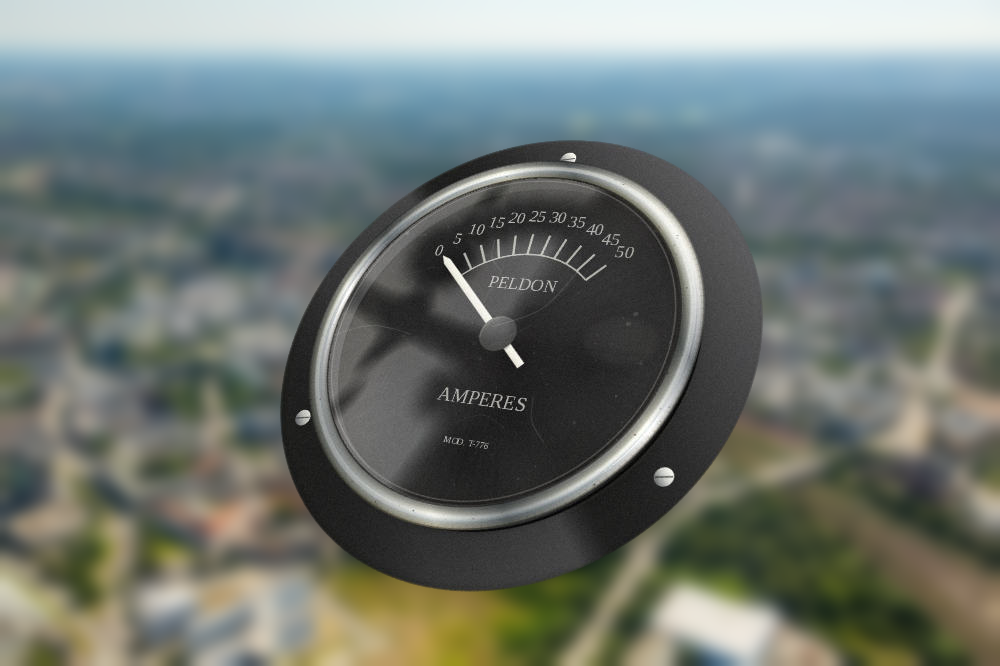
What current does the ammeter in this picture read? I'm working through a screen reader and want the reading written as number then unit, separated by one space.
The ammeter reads 0 A
